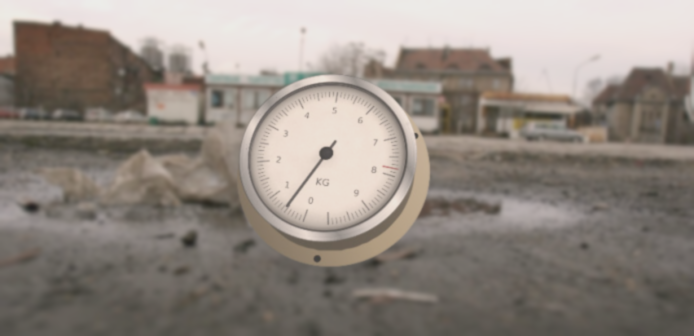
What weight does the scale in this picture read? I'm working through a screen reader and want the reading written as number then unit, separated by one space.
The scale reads 0.5 kg
